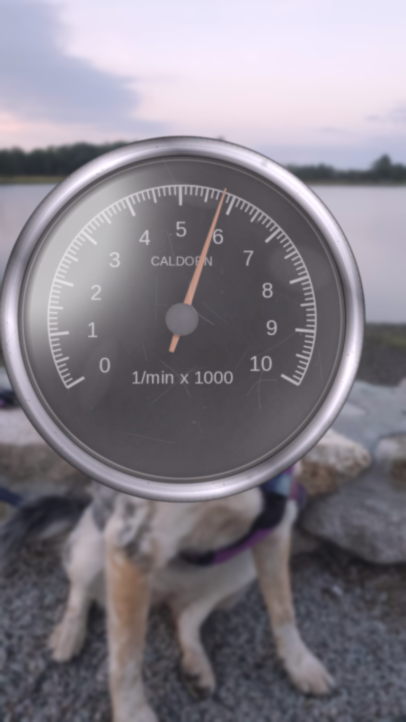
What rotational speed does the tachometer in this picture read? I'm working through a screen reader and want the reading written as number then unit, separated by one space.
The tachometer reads 5800 rpm
